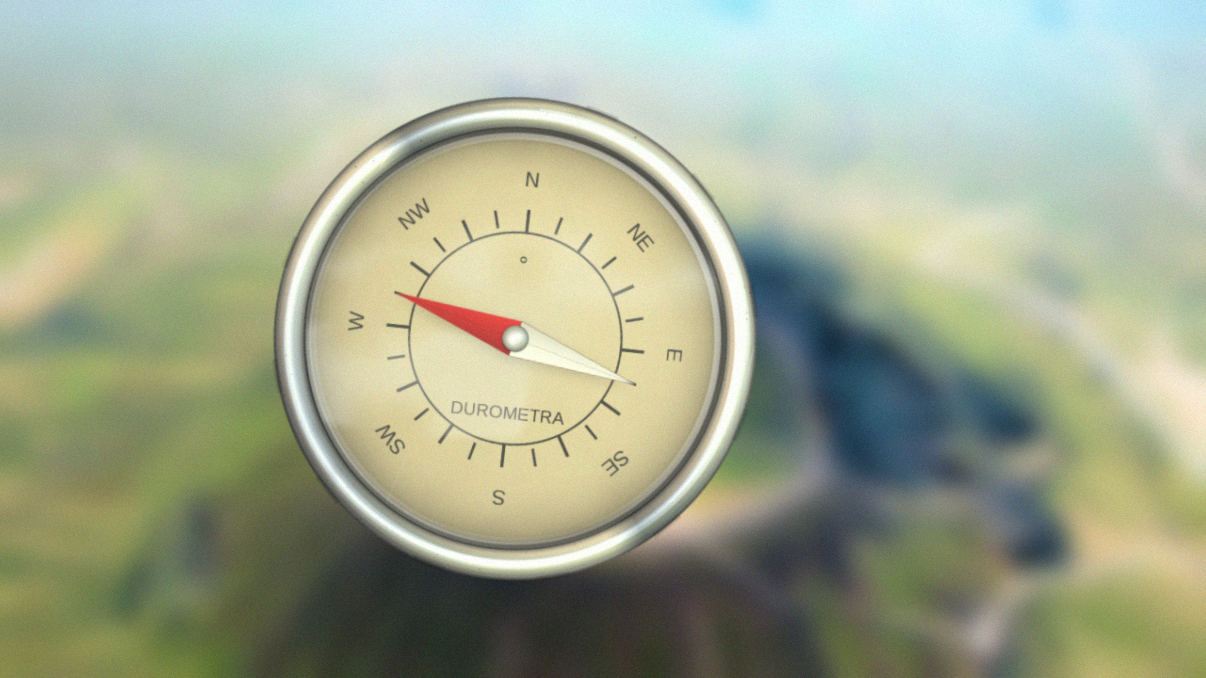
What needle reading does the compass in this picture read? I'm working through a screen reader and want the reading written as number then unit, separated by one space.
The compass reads 285 °
